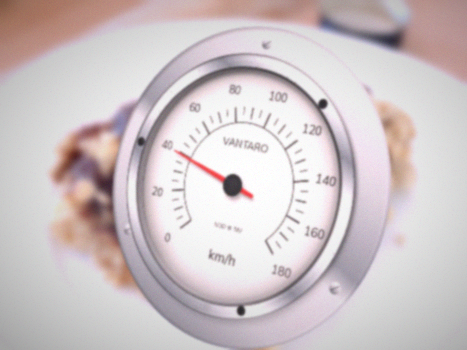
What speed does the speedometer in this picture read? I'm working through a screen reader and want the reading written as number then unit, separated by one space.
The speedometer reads 40 km/h
